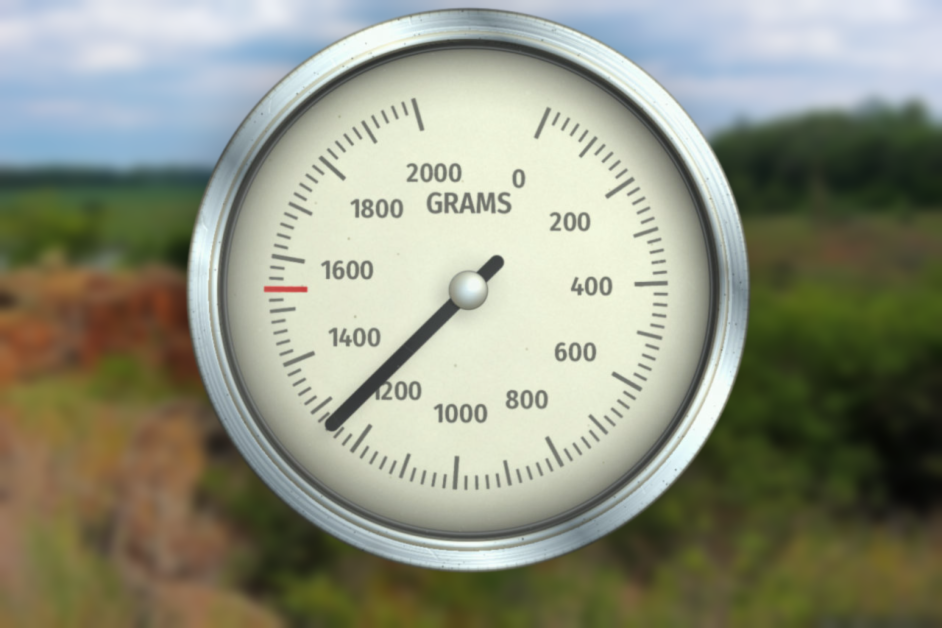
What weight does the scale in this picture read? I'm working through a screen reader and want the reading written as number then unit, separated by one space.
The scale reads 1260 g
